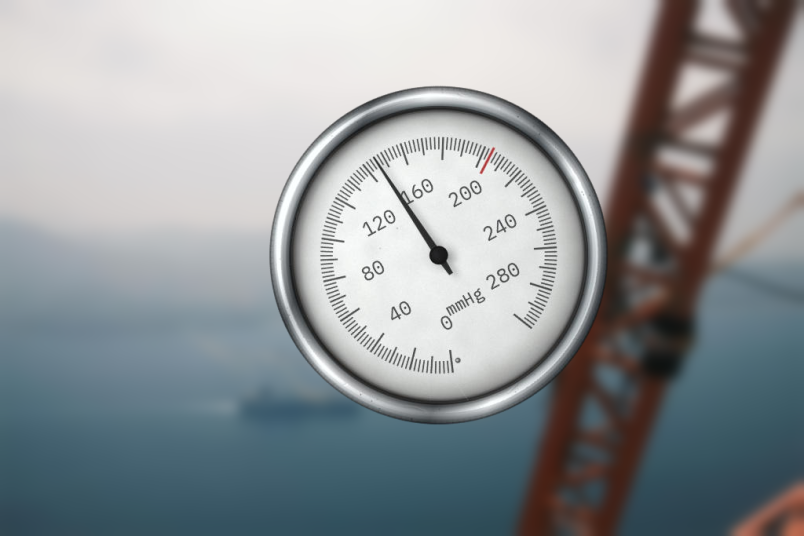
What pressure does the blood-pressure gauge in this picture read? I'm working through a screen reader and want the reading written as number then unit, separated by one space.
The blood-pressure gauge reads 146 mmHg
